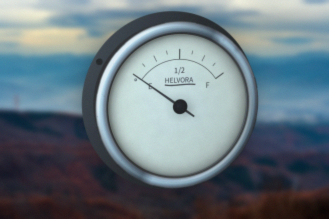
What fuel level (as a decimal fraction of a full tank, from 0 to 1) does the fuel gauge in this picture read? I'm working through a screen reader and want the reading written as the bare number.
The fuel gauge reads 0
